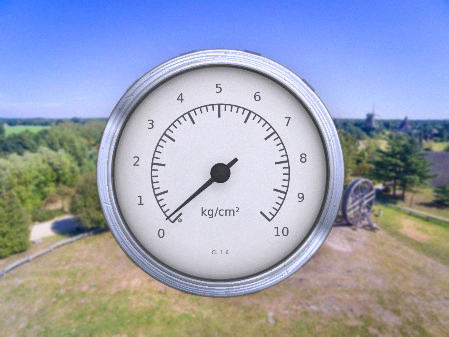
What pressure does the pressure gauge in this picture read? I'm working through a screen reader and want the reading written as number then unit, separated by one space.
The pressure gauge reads 0.2 kg/cm²
